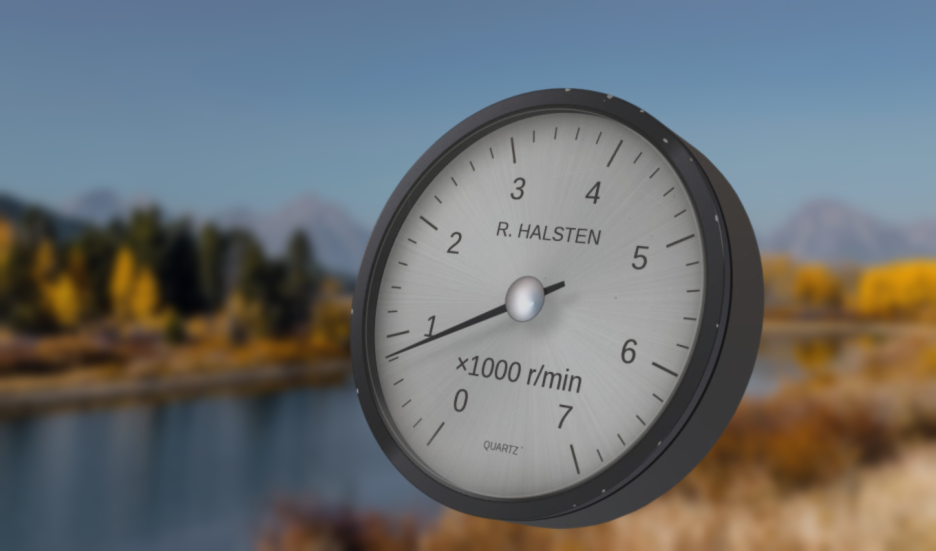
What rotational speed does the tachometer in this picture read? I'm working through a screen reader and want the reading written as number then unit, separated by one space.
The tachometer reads 800 rpm
